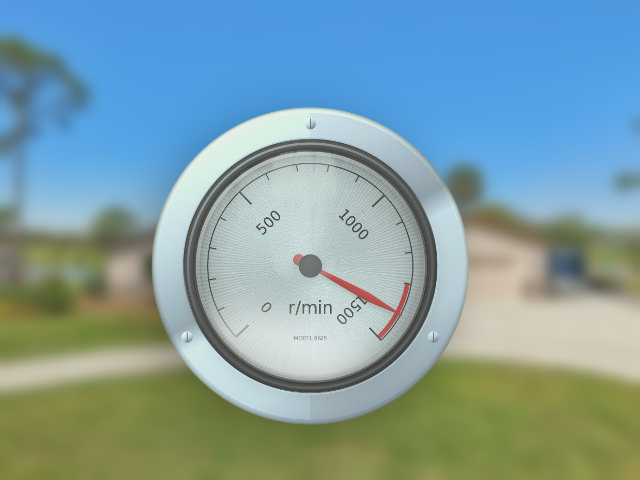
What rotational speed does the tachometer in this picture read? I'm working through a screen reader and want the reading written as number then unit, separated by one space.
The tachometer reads 1400 rpm
